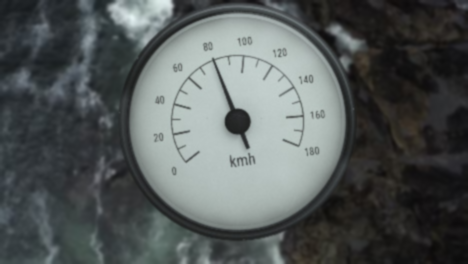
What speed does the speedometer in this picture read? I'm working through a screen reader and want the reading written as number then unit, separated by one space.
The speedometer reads 80 km/h
